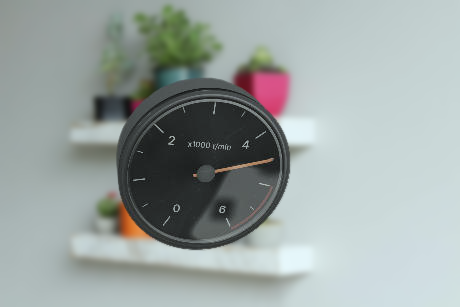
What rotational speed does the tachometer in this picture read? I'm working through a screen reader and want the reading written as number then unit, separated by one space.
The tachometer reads 4500 rpm
